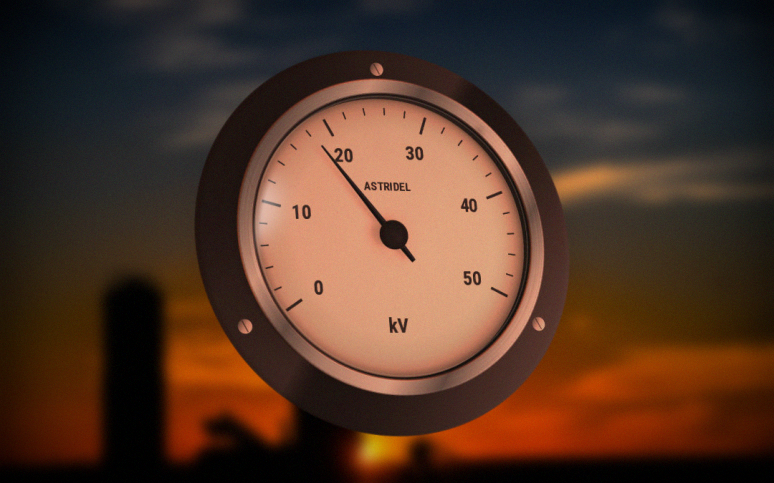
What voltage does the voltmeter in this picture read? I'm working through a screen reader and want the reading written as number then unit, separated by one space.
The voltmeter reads 18 kV
